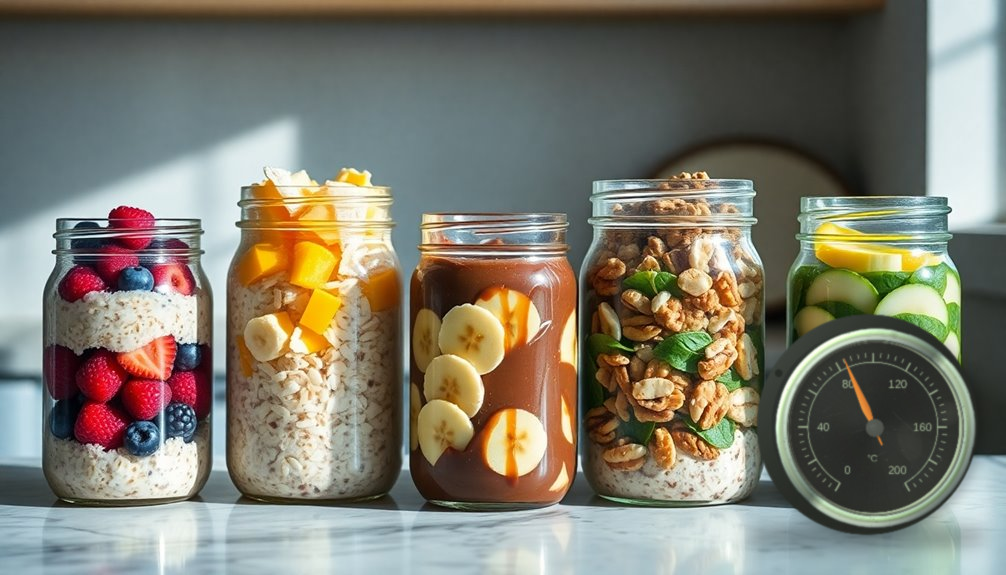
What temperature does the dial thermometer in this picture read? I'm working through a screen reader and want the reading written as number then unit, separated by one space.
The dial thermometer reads 84 °C
